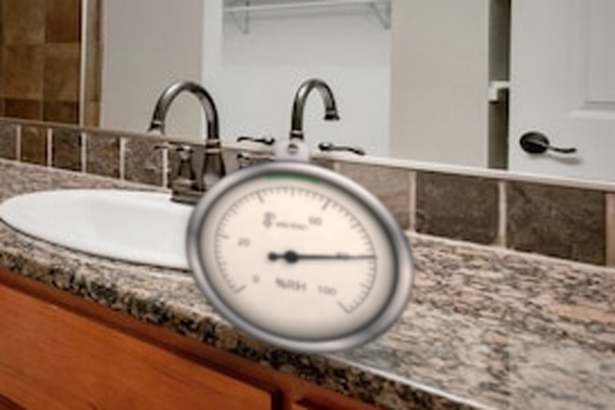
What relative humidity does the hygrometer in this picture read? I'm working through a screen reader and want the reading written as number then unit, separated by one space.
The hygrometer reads 80 %
